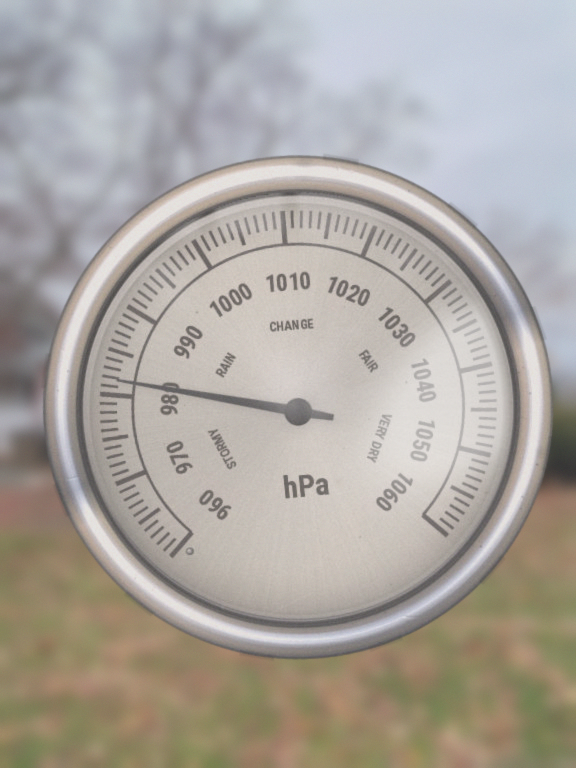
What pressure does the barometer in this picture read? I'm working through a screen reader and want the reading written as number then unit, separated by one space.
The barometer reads 982 hPa
